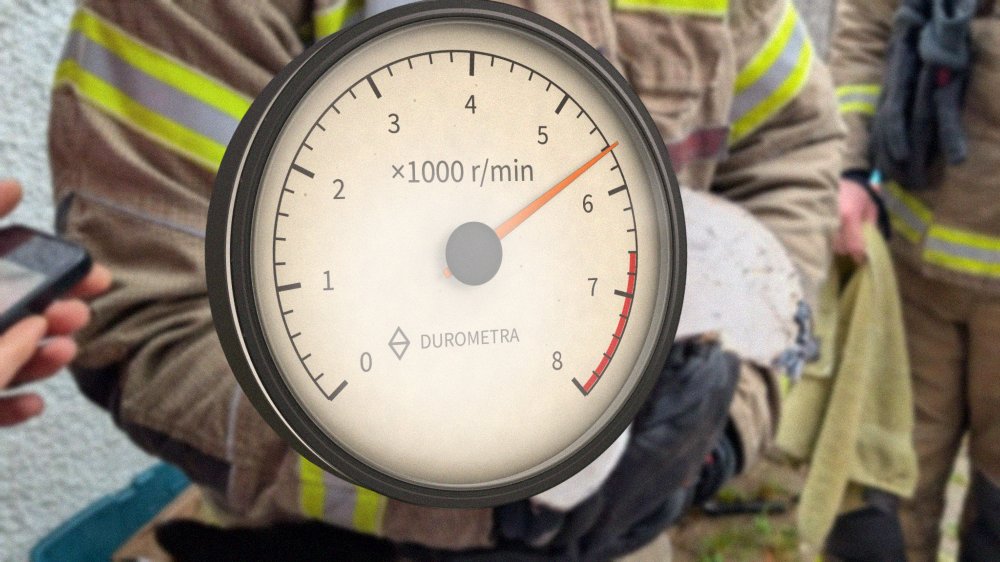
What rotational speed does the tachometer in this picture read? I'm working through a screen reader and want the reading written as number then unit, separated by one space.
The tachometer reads 5600 rpm
